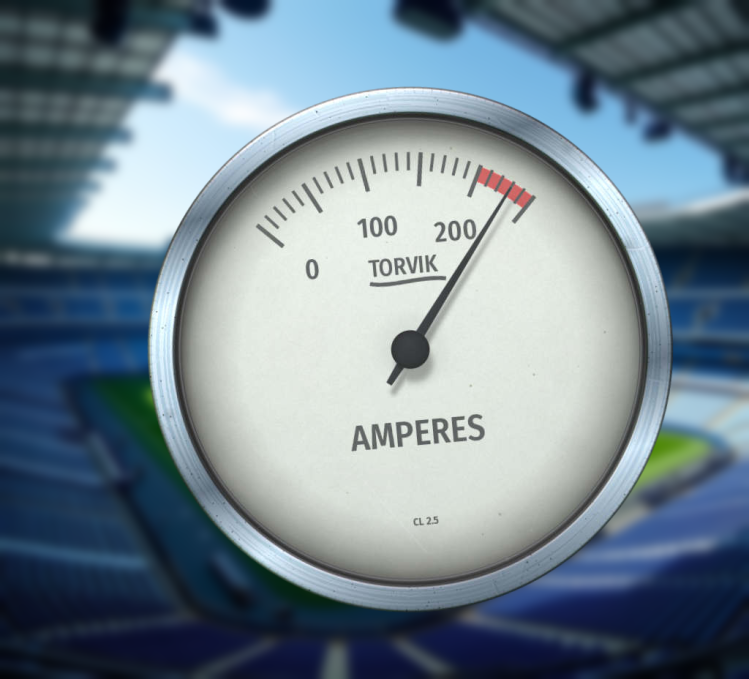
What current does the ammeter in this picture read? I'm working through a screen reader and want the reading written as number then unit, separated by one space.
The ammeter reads 230 A
